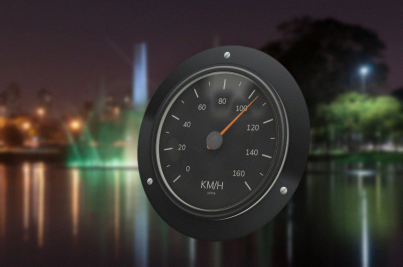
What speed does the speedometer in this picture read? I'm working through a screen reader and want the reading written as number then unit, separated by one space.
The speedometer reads 105 km/h
